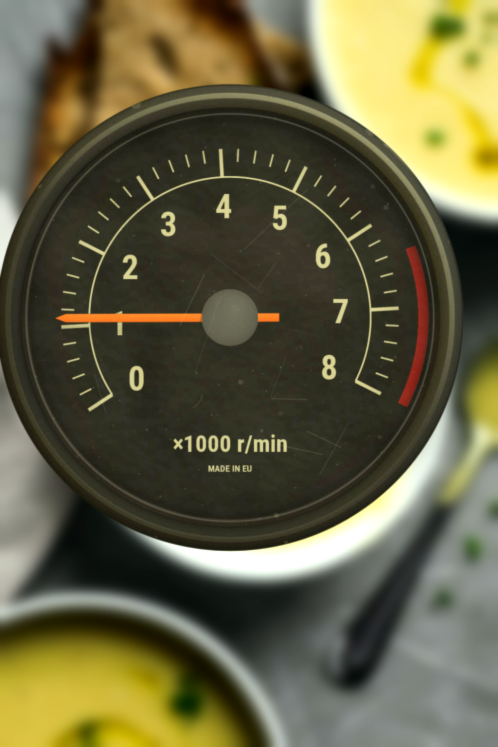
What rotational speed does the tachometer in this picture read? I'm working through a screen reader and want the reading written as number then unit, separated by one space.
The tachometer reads 1100 rpm
